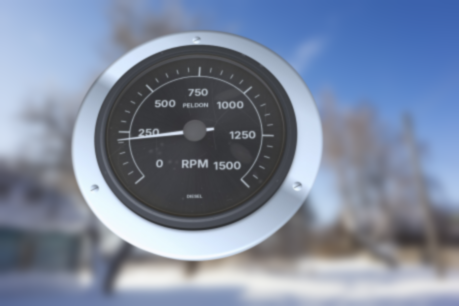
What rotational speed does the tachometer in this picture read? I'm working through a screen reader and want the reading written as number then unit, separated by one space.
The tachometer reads 200 rpm
